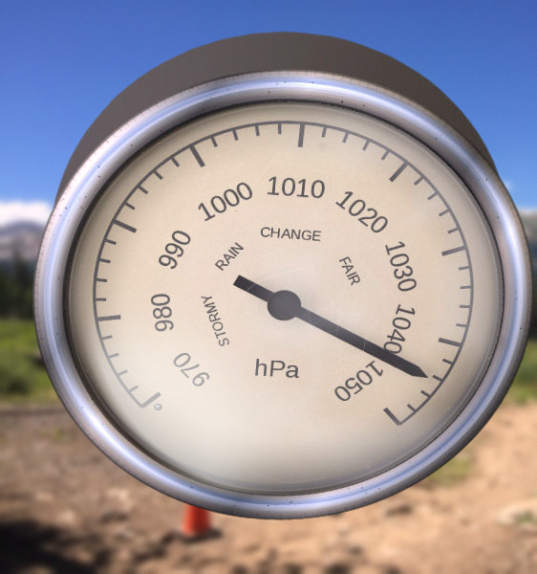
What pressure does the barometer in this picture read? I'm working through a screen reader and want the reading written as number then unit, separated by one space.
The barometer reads 1044 hPa
